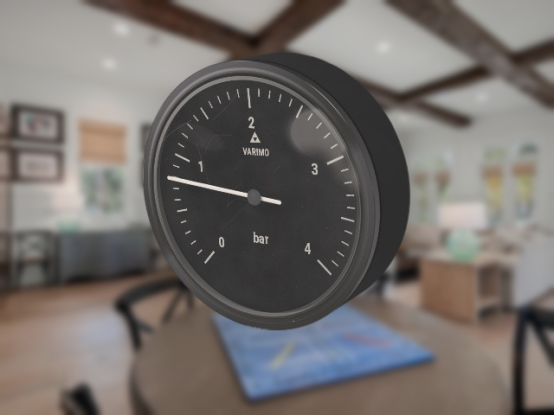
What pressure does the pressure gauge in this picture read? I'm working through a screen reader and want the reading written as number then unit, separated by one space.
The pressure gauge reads 0.8 bar
